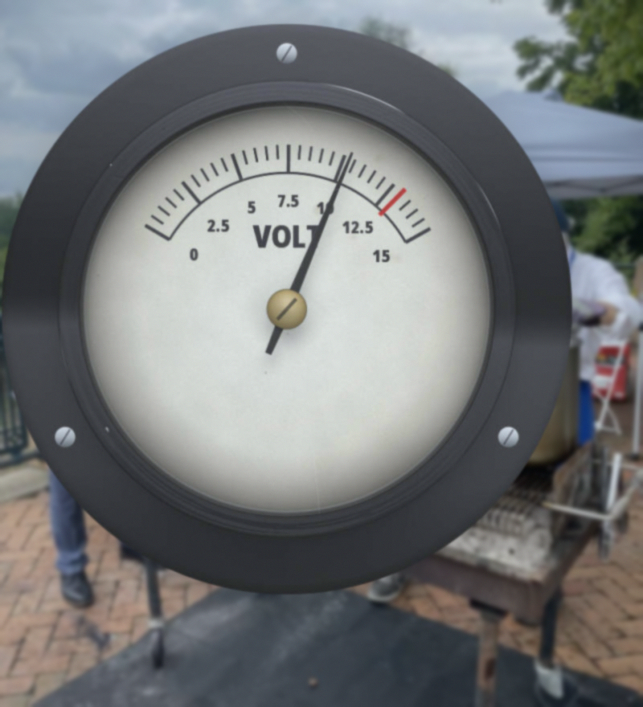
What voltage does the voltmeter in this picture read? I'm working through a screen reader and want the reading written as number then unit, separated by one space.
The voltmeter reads 10.25 V
